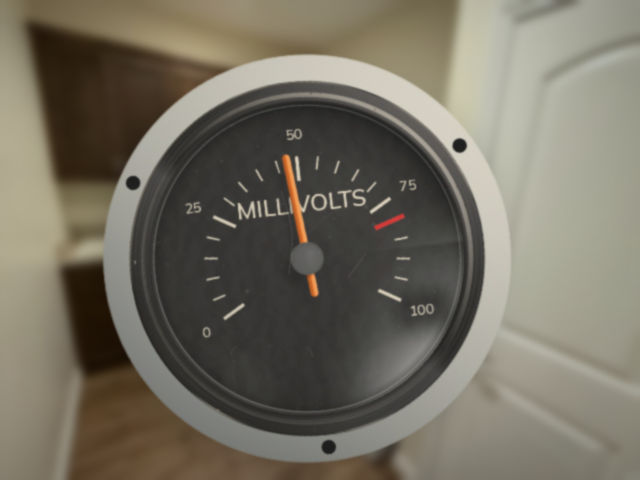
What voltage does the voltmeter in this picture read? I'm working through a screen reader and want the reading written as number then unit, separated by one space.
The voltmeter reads 47.5 mV
